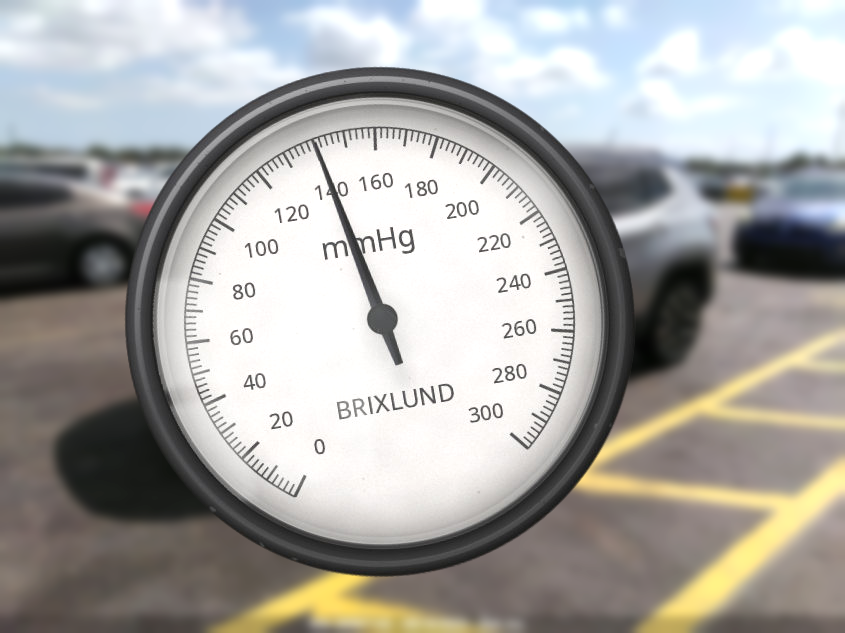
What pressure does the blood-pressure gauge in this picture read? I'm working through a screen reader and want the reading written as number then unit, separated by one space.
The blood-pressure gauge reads 140 mmHg
